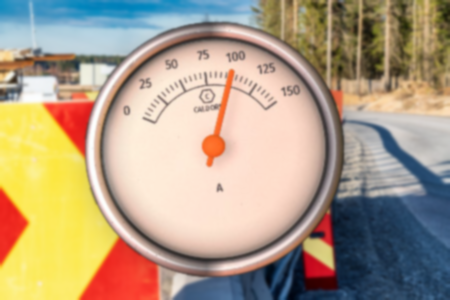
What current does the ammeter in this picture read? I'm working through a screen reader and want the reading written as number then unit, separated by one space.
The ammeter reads 100 A
